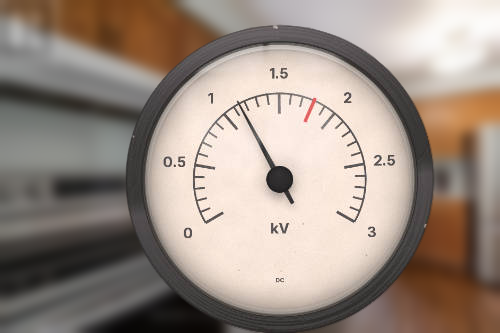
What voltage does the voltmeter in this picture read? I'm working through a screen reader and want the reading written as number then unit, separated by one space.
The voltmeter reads 1.15 kV
